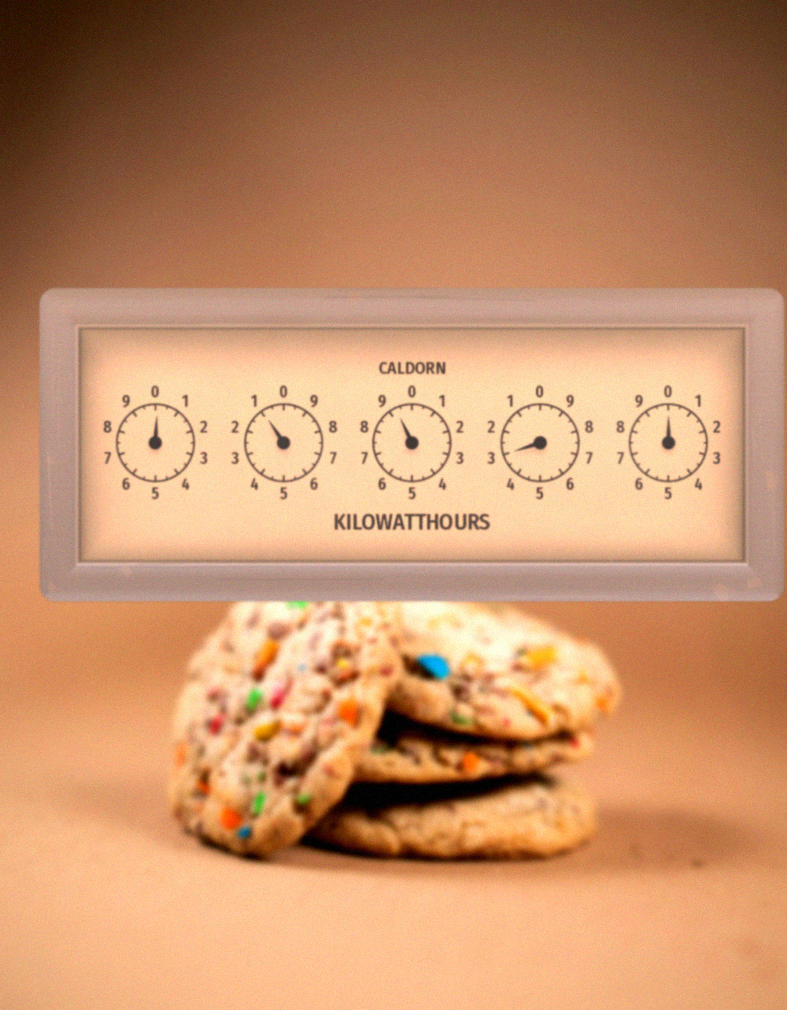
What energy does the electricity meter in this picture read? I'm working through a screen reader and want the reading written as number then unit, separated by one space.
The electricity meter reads 930 kWh
